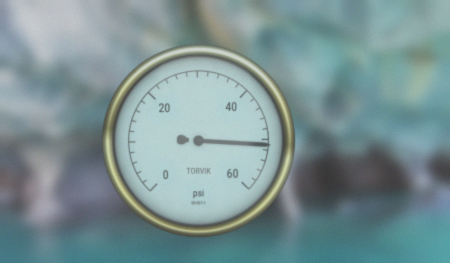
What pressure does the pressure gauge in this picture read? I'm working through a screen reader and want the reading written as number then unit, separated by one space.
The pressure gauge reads 51 psi
